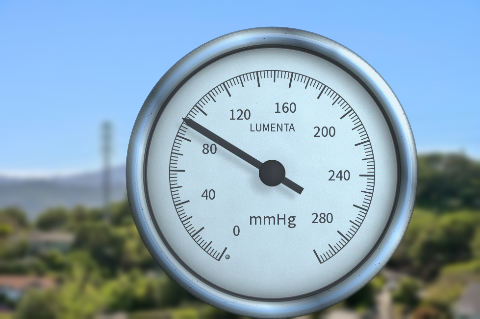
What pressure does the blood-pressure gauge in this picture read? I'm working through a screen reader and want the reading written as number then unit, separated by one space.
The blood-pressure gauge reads 90 mmHg
